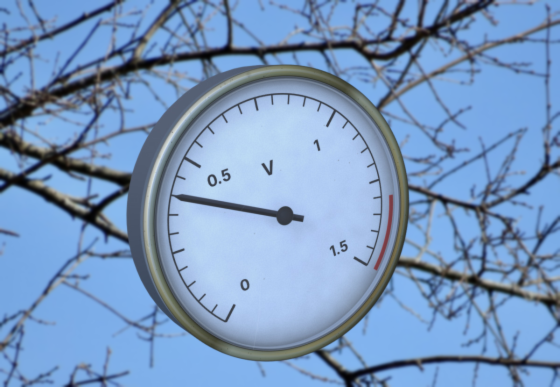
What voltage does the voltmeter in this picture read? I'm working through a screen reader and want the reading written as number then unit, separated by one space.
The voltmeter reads 0.4 V
